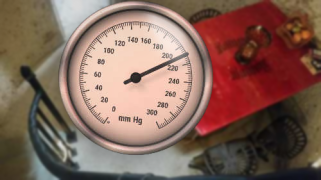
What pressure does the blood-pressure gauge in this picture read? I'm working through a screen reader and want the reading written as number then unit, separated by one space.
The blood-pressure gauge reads 210 mmHg
